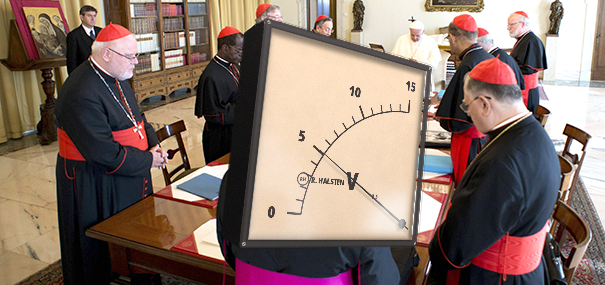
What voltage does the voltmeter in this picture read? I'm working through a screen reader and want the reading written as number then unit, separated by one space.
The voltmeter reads 5 V
